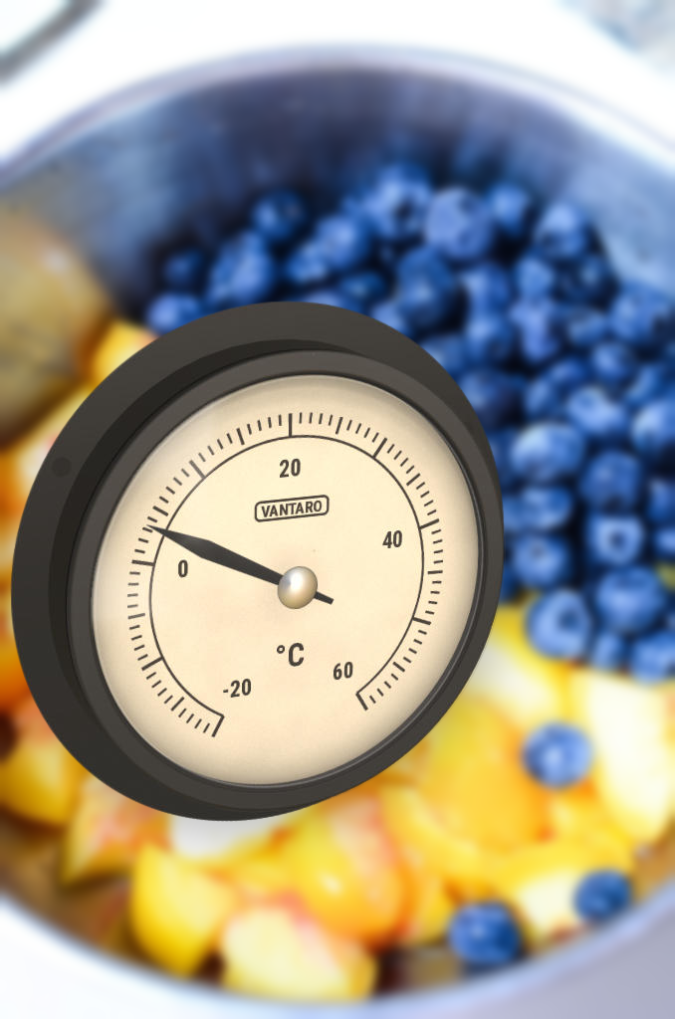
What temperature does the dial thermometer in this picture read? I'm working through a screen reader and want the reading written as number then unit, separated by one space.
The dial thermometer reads 3.5 °C
